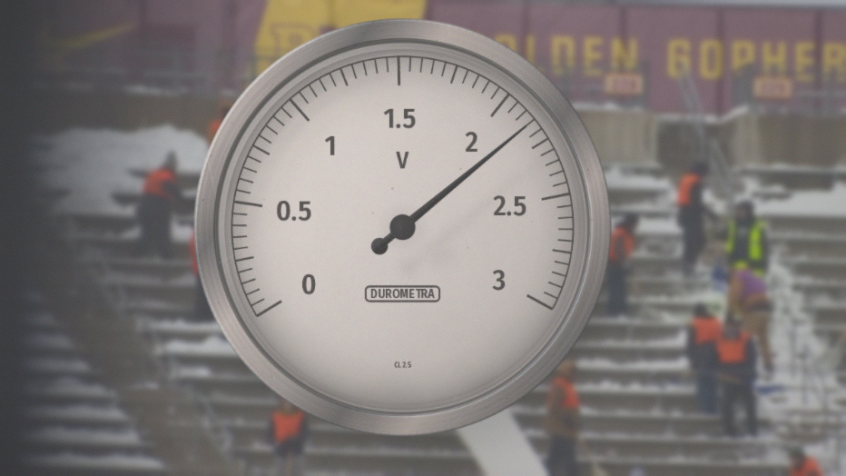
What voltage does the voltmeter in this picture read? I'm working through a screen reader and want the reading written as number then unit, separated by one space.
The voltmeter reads 2.15 V
